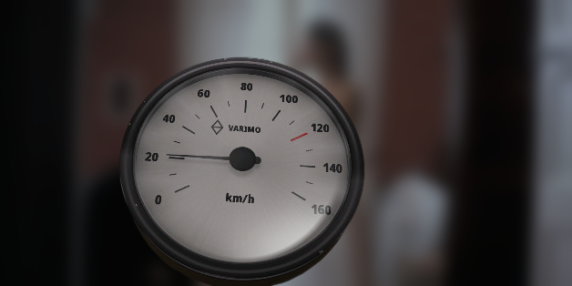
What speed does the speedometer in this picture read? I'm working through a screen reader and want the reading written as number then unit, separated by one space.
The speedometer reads 20 km/h
